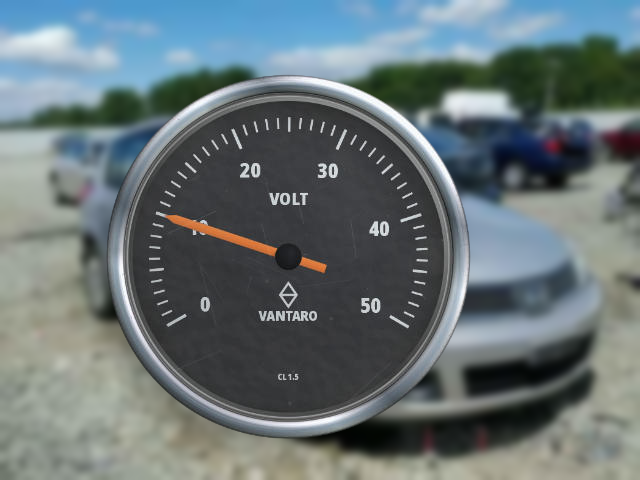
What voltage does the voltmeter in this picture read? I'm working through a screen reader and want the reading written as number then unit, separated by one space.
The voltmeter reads 10 V
